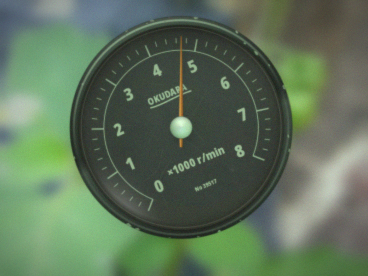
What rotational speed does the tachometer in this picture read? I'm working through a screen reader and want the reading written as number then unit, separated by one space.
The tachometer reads 4700 rpm
